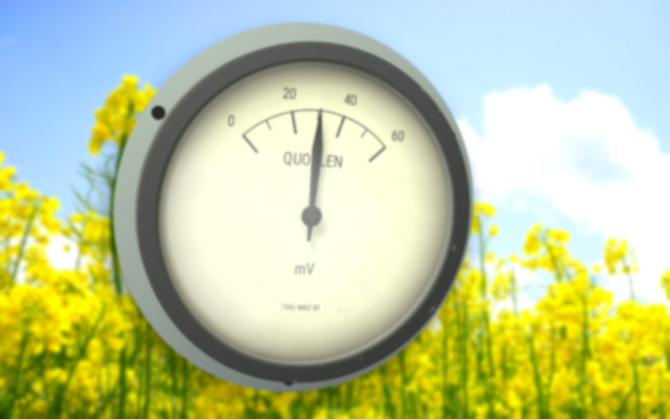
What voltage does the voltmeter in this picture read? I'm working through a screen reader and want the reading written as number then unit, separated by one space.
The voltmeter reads 30 mV
